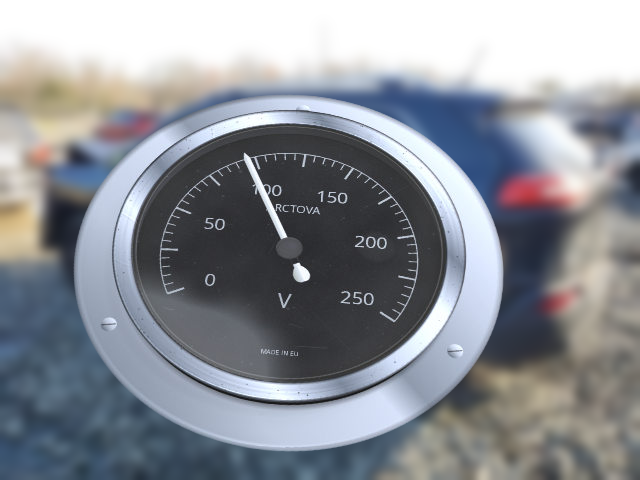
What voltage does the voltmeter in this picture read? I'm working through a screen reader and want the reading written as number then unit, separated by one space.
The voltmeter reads 95 V
